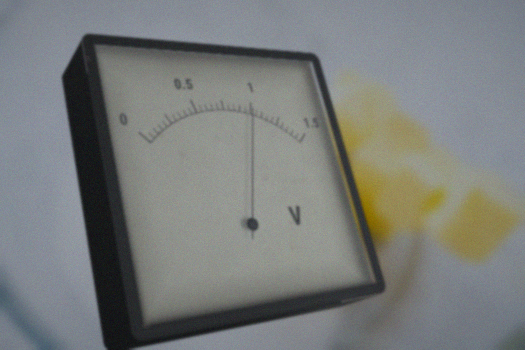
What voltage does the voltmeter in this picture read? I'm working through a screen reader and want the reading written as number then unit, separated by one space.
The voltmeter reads 1 V
